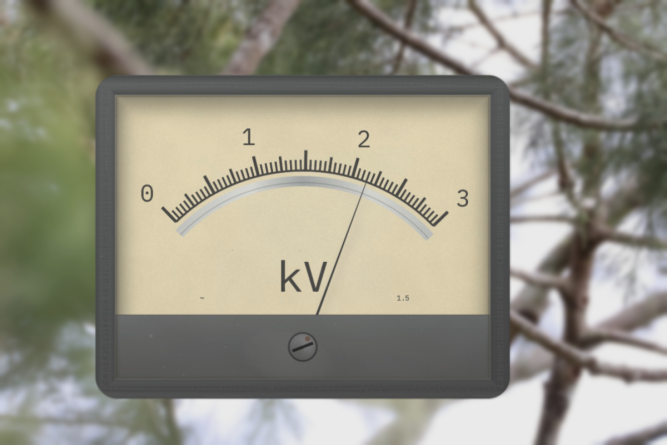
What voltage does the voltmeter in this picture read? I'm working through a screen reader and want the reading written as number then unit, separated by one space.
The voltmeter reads 2.15 kV
